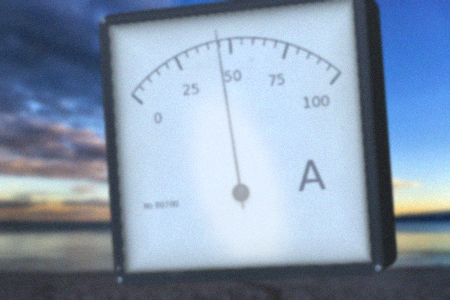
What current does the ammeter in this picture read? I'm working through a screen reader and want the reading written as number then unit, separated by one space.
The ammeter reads 45 A
